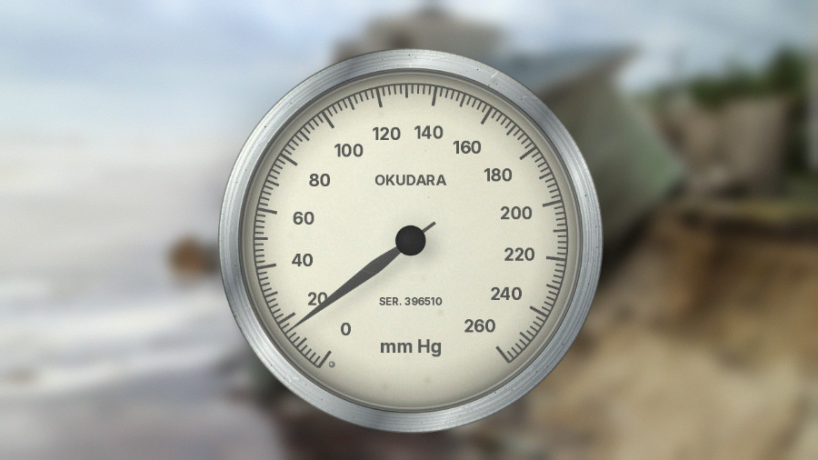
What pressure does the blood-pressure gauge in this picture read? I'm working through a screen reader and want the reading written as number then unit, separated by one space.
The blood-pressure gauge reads 16 mmHg
